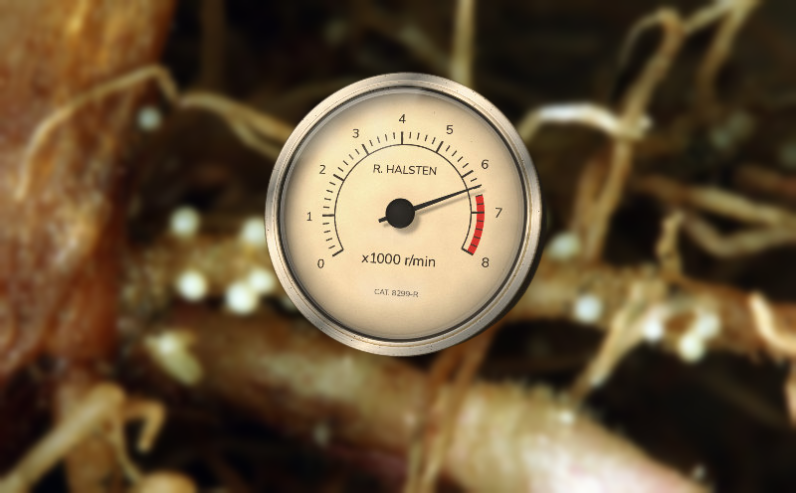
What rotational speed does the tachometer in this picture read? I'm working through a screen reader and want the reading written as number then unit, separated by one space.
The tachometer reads 6400 rpm
